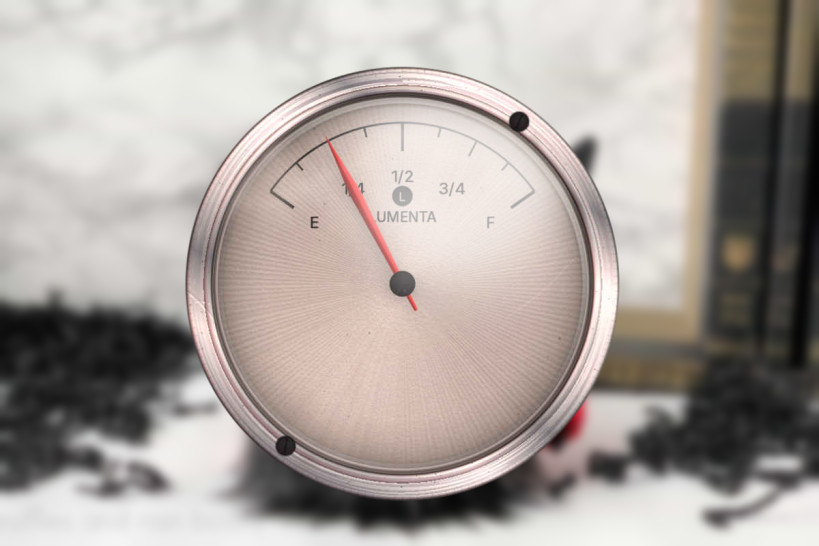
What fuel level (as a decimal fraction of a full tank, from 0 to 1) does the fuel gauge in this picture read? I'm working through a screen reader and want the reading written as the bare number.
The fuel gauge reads 0.25
